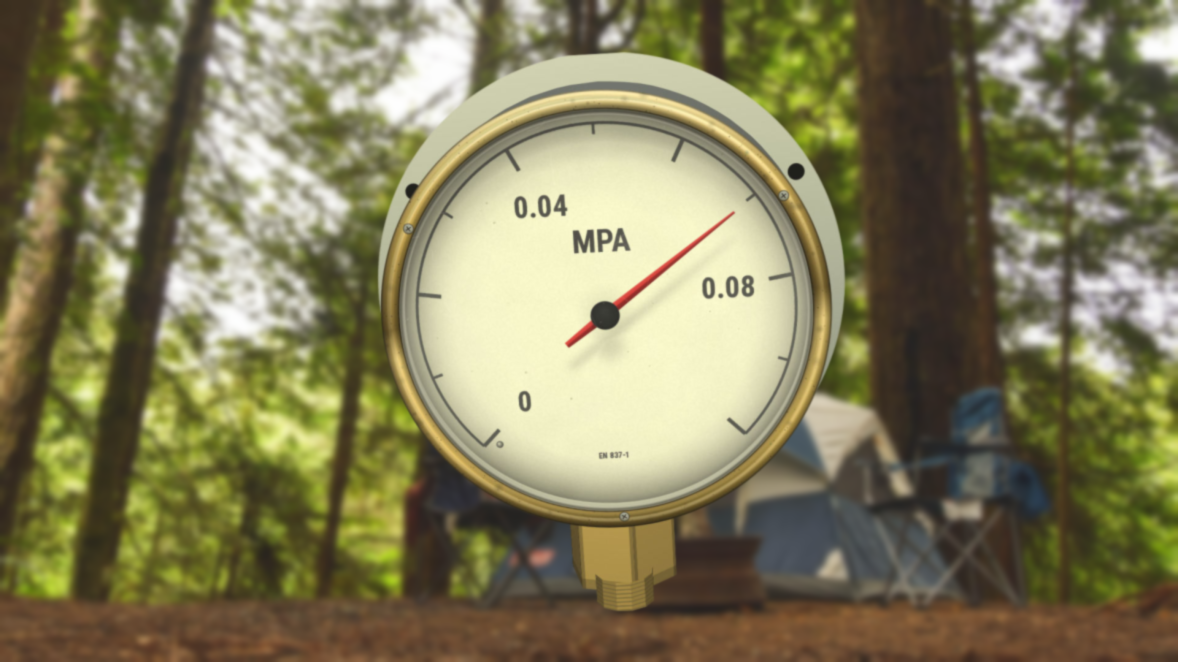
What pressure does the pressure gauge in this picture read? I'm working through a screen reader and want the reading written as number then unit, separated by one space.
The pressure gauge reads 0.07 MPa
